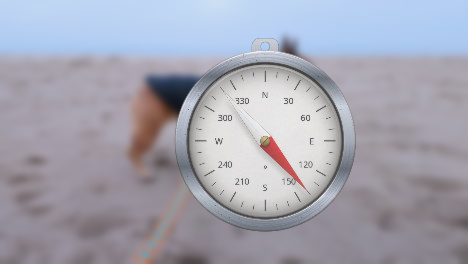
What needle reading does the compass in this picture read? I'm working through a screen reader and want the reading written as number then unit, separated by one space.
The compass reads 140 °
